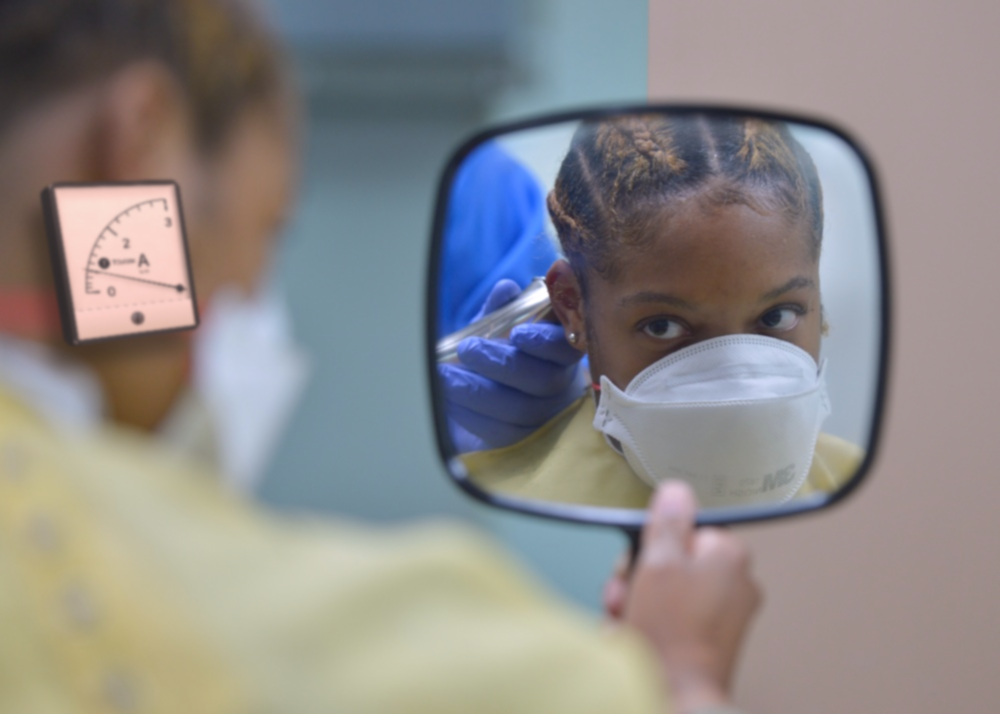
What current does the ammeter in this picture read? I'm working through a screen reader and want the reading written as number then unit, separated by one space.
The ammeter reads 1 A
